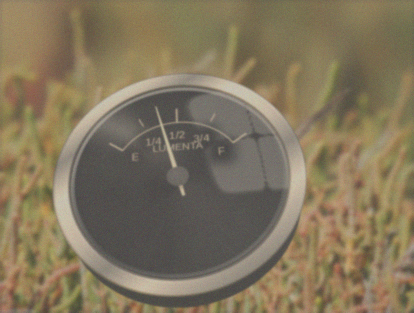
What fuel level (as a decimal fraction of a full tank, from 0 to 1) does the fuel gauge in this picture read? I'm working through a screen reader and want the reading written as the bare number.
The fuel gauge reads 0.375
